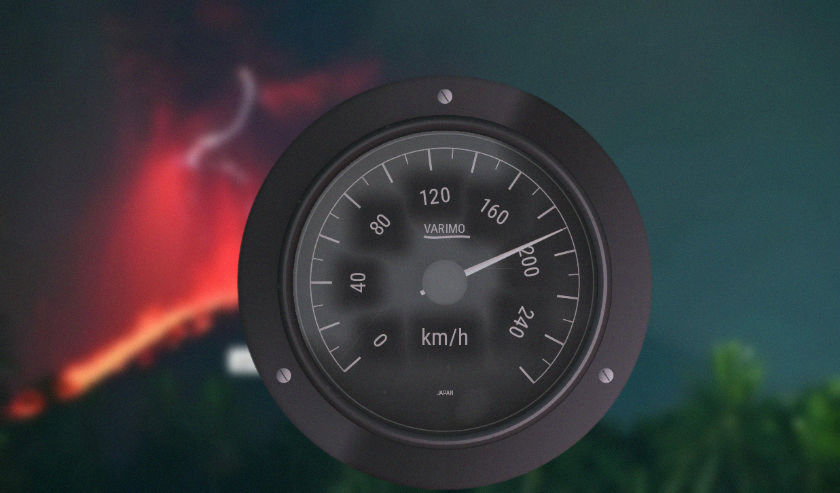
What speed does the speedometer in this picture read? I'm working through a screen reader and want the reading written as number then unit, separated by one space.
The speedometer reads 190 km/h
